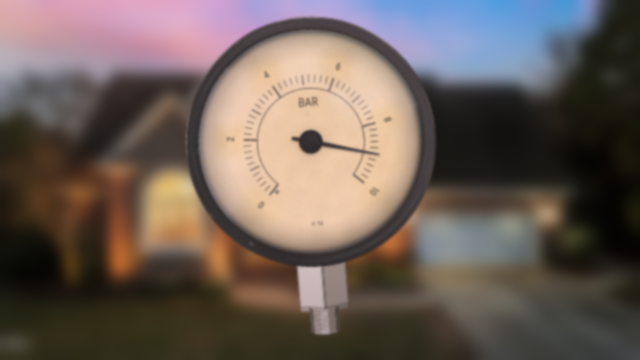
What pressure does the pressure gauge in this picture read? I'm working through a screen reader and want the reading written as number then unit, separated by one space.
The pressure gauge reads 9 bar
